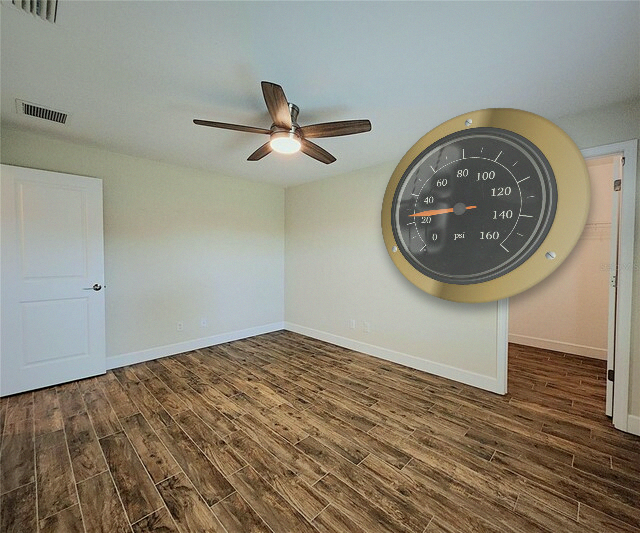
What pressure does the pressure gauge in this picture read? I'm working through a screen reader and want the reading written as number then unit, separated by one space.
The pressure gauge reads 25 psi
